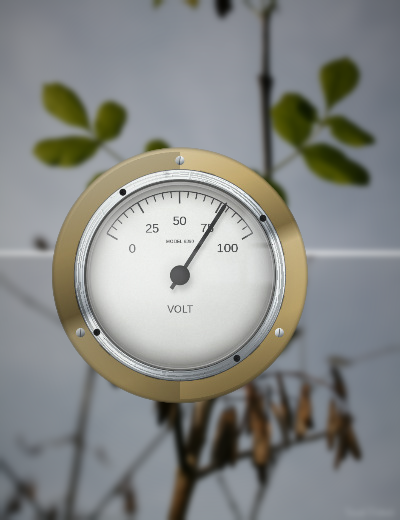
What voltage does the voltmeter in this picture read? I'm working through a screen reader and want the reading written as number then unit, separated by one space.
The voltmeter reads 77.5 V
